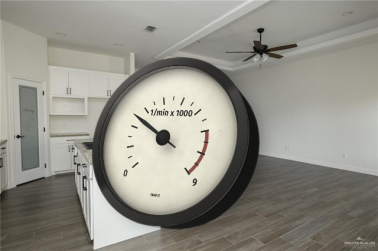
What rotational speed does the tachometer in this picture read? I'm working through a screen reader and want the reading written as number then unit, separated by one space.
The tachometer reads 2500 rpm
